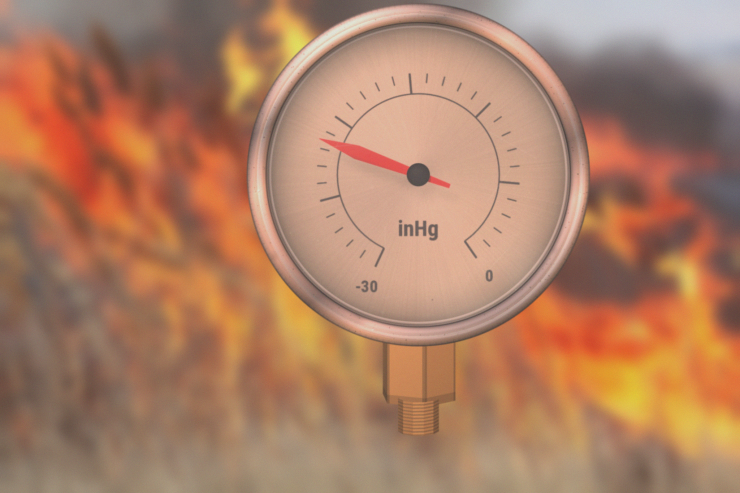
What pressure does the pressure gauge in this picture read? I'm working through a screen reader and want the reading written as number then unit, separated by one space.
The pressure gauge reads -21.5 inHg
